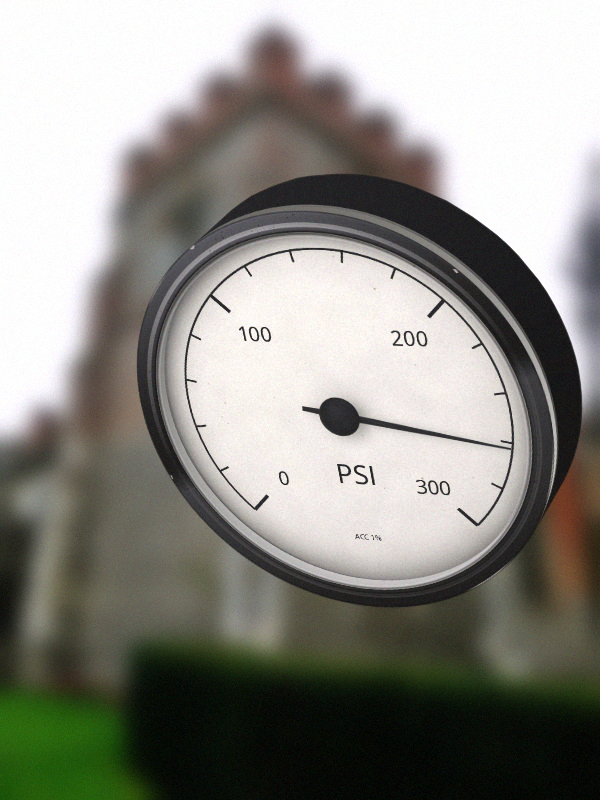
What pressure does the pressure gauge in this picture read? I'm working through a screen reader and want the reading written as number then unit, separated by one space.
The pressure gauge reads 260 psi
